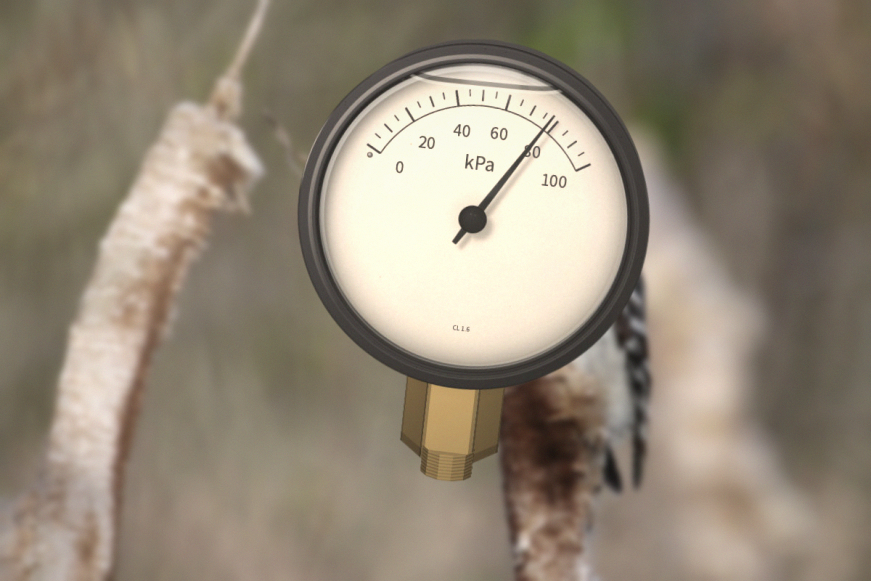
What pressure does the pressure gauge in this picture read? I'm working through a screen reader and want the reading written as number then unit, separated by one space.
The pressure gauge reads 77.5 kPa
